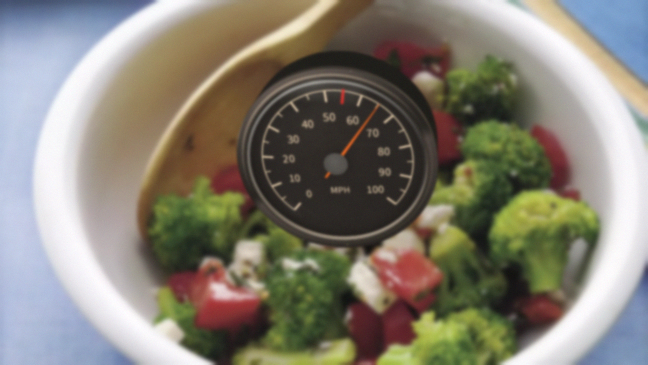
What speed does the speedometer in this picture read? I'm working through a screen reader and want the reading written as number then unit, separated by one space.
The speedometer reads 65 mph
